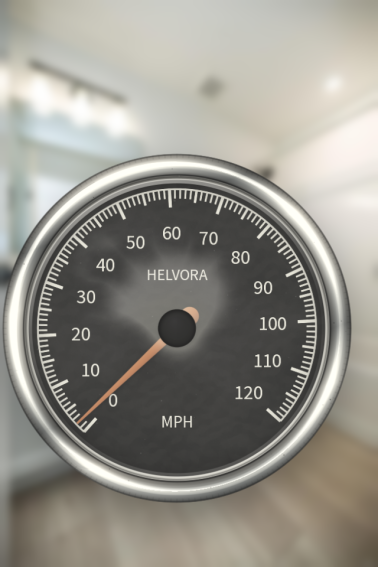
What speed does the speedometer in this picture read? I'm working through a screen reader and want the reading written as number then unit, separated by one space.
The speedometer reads 2 mph
